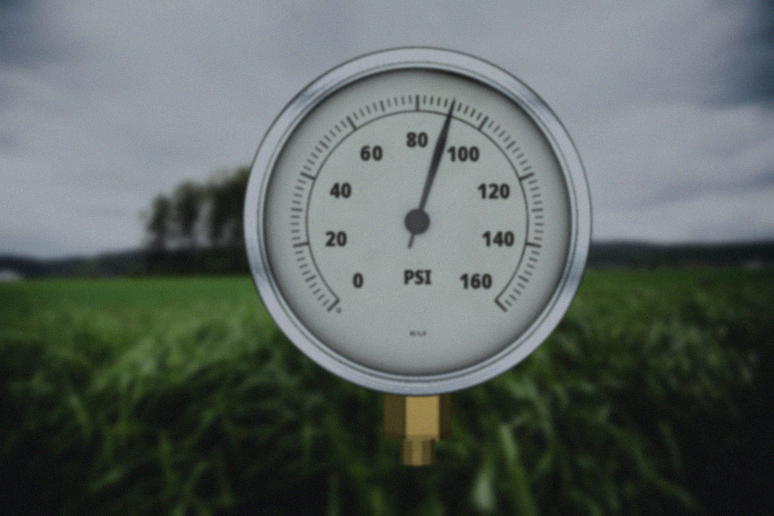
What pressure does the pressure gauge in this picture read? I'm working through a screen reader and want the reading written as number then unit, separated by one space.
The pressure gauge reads 90 psi
